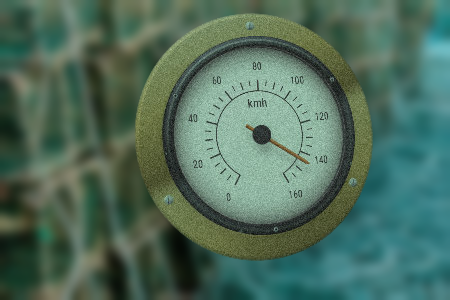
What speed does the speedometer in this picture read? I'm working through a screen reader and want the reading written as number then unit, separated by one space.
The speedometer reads 145 km/h
